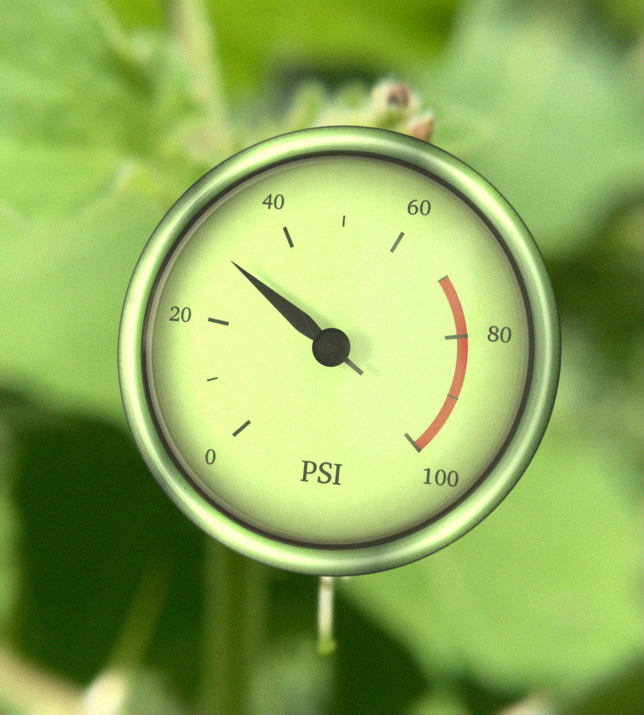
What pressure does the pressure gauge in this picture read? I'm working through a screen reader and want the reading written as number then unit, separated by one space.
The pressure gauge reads 30 psi
